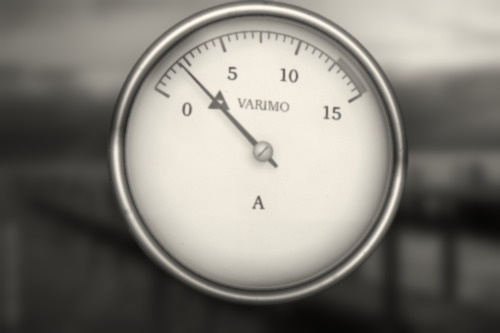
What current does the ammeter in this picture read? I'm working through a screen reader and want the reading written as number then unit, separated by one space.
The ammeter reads 2 A
